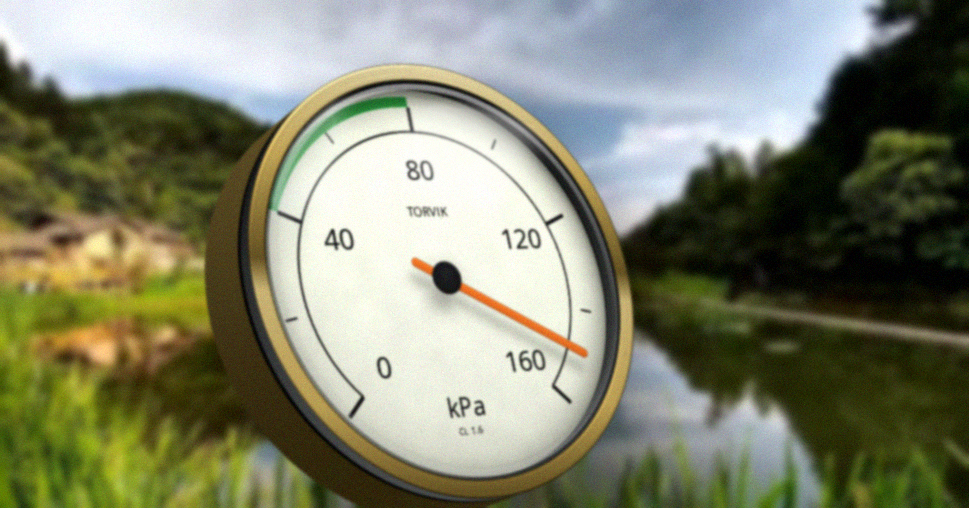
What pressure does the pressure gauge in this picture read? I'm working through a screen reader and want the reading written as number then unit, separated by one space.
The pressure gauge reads 150 kPa
